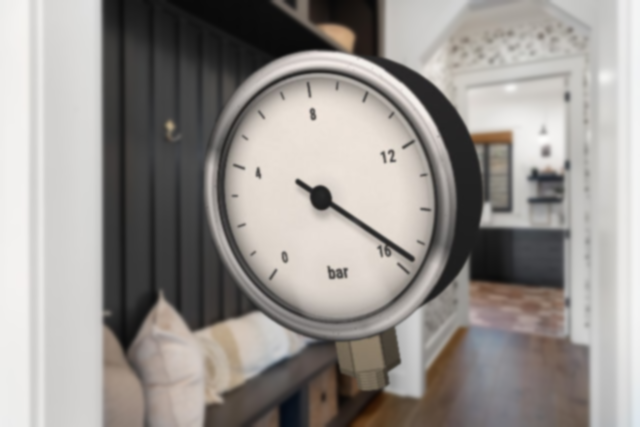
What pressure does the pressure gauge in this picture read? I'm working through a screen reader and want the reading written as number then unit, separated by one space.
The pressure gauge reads 15.5 bar
